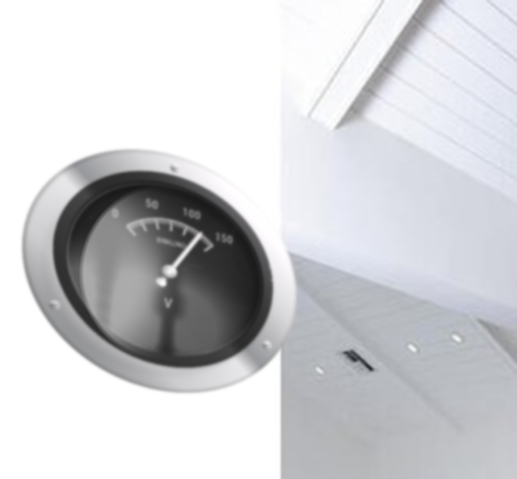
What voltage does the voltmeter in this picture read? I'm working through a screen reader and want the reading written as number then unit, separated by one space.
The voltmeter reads 125 V
